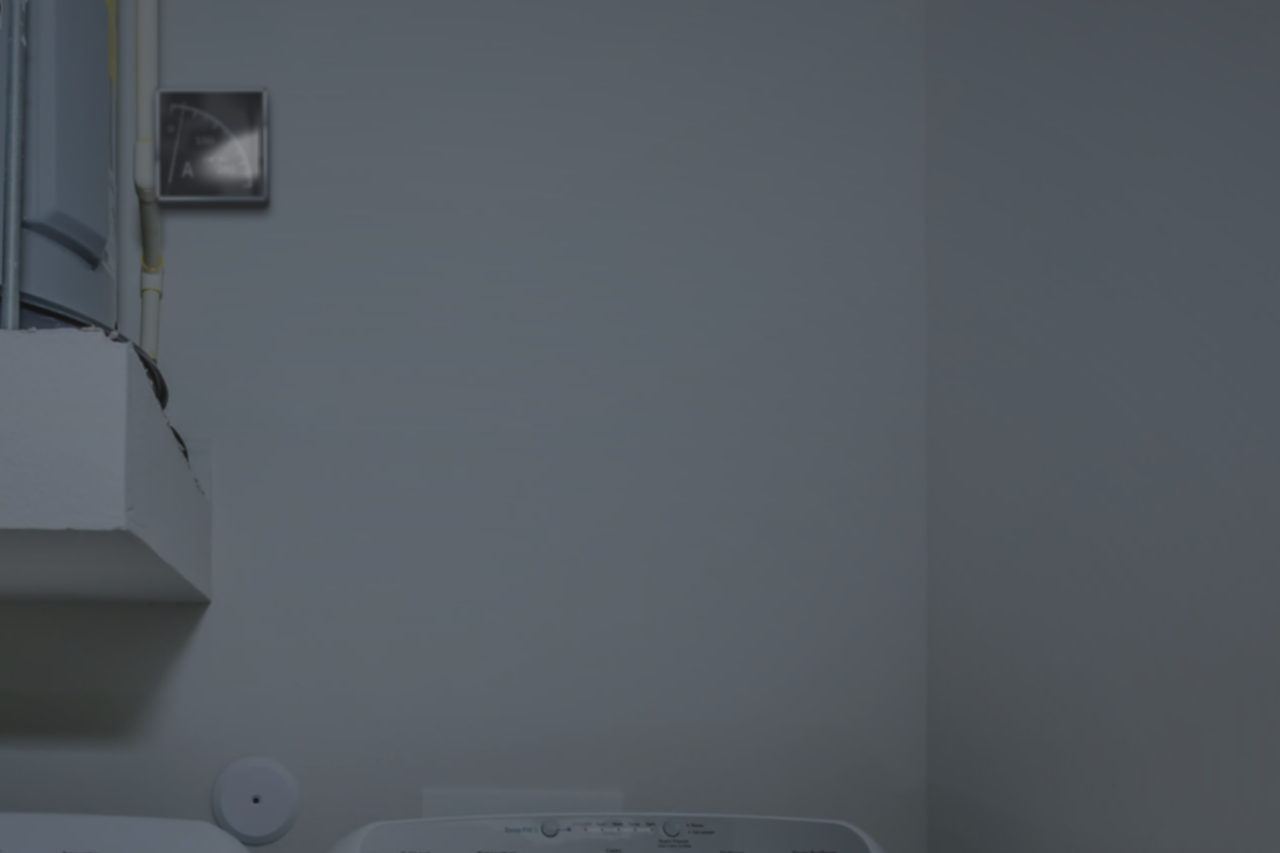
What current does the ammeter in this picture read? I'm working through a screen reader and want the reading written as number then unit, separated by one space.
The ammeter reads 25 A
